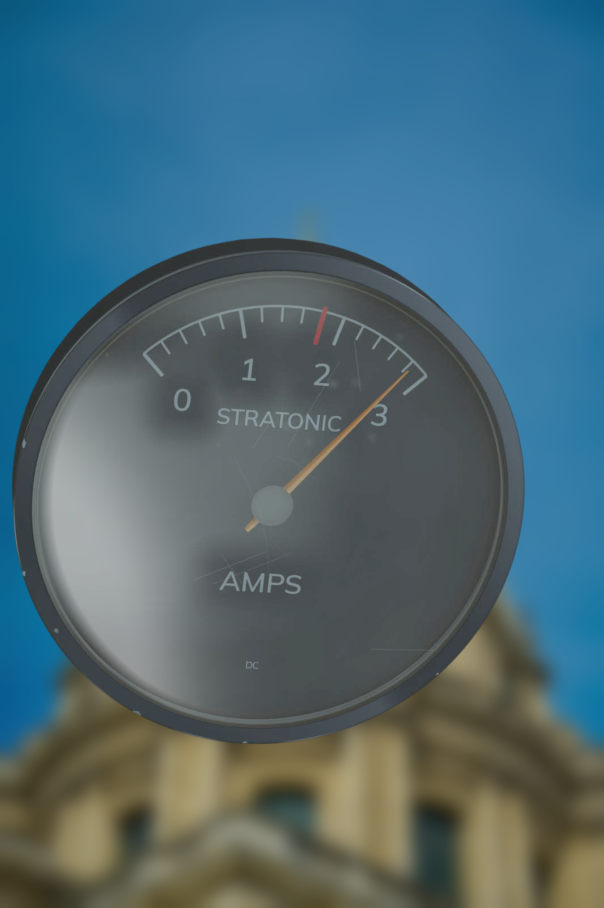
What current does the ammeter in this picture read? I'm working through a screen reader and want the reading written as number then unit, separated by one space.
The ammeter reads 2.8 A
